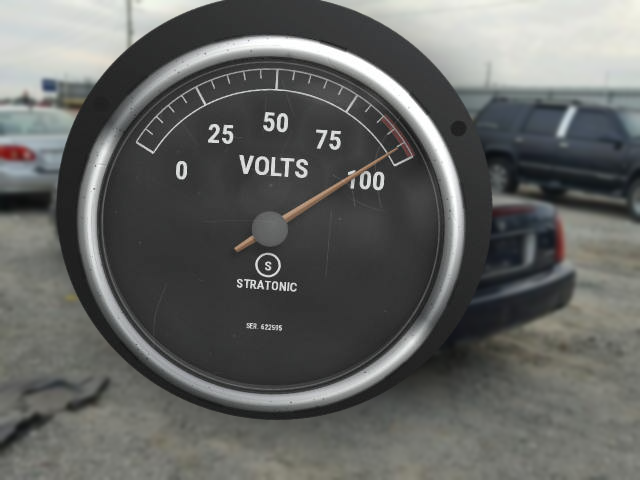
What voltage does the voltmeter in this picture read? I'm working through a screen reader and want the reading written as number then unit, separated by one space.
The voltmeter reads 95 V
